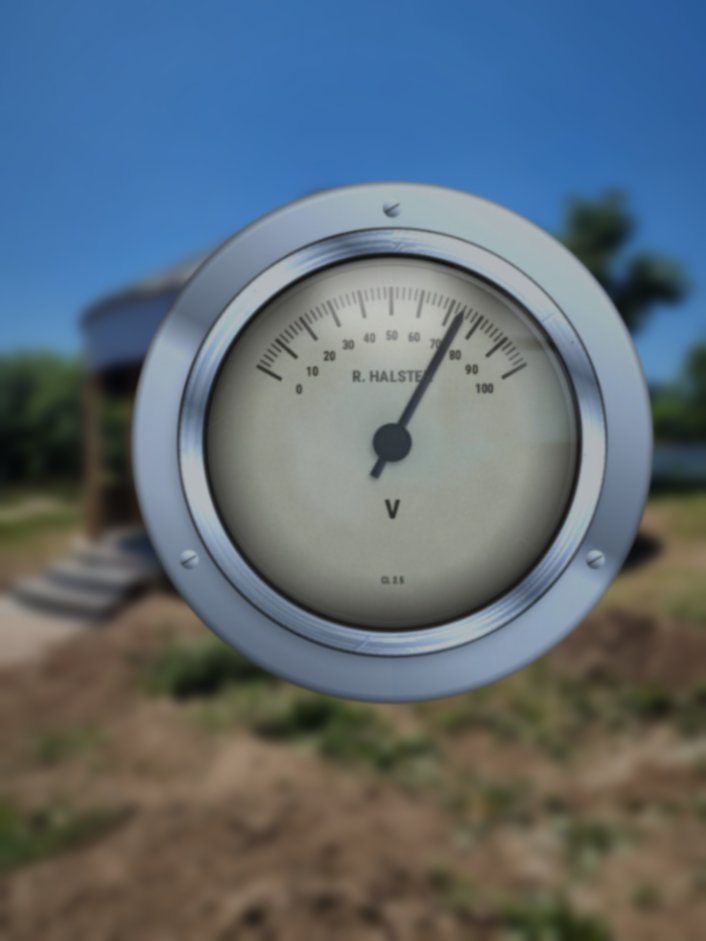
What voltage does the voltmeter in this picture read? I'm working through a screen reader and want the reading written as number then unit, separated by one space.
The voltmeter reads 74 V
